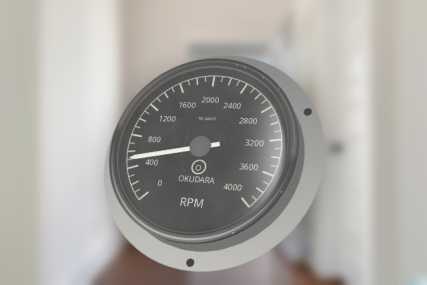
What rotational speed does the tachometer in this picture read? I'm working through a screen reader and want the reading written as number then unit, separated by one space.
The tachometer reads 500 rpm
